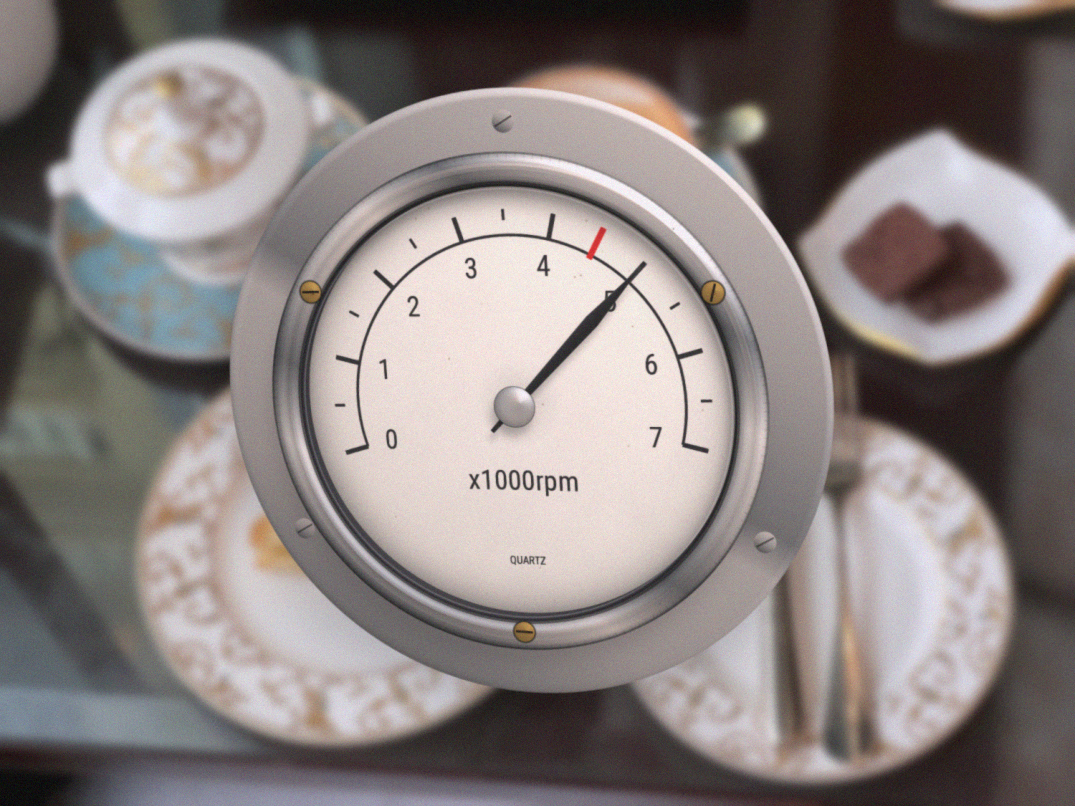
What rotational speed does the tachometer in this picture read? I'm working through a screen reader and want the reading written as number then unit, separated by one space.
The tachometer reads 5000 rpm
